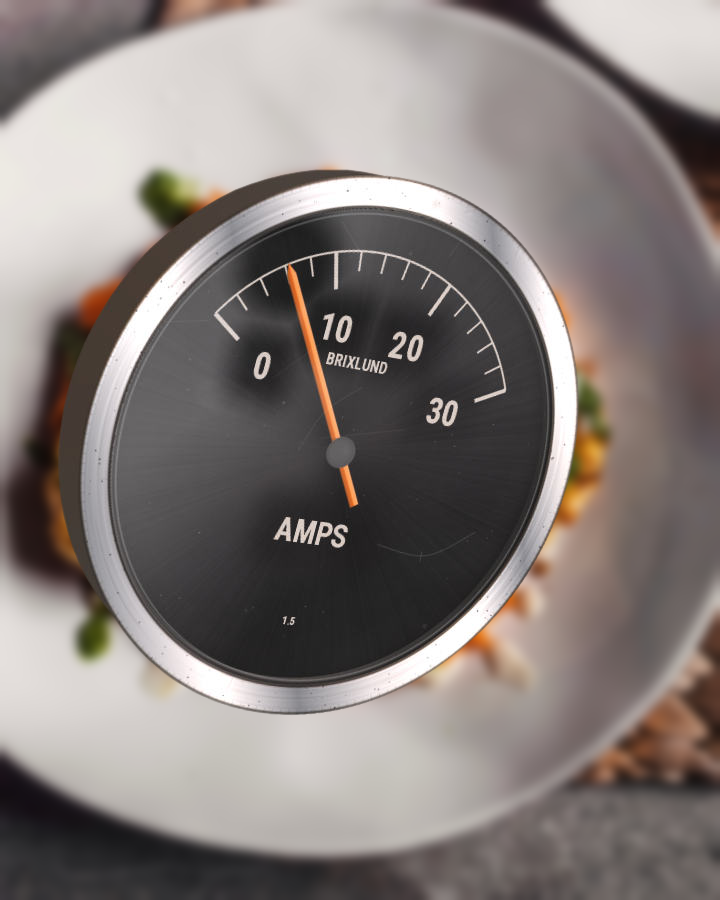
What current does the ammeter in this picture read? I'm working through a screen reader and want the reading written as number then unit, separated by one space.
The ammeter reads 6 A
